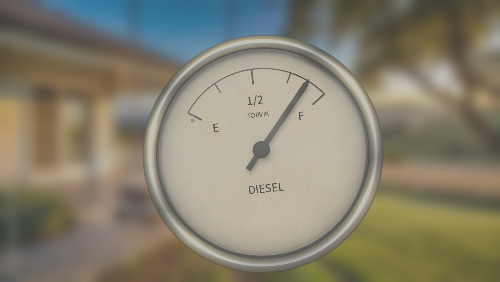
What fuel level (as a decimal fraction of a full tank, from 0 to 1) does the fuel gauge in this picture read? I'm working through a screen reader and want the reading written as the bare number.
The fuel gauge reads 0.875
